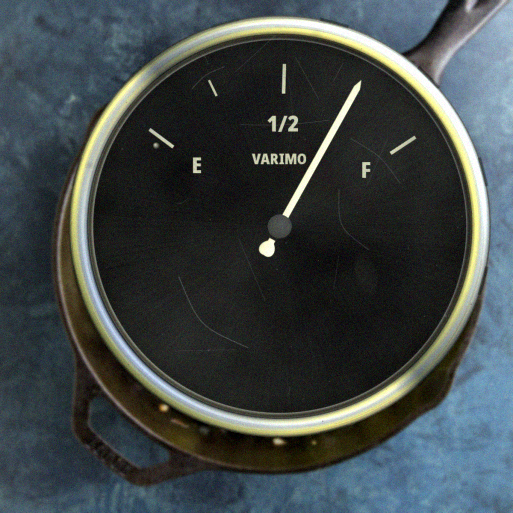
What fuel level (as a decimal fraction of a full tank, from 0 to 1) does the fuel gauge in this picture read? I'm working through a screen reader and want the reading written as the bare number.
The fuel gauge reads 0.75
